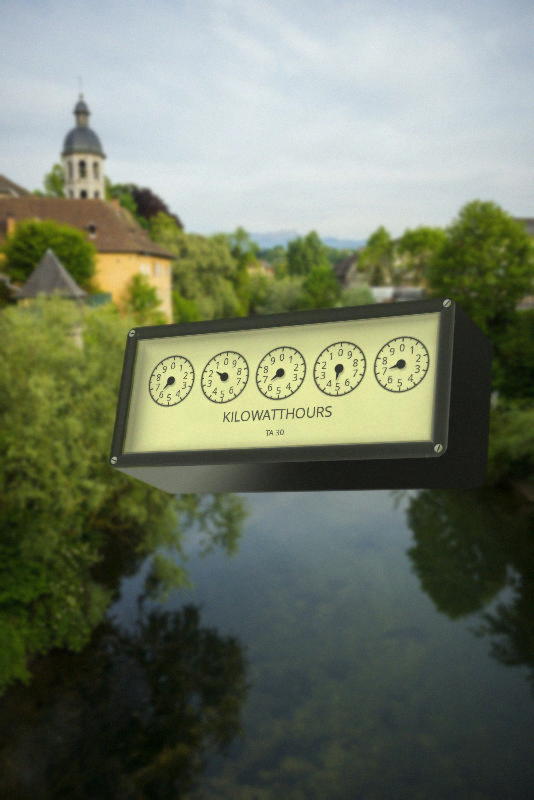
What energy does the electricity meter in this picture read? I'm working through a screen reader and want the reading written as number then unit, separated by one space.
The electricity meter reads 61647 kWh
